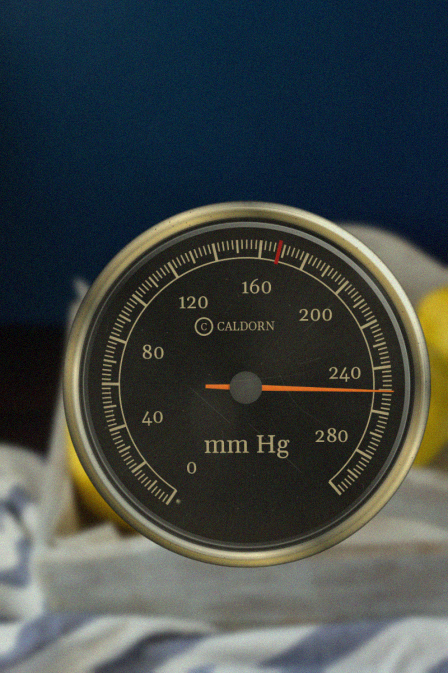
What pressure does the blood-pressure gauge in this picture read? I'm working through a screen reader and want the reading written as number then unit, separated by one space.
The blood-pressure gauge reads 250 mmHg
